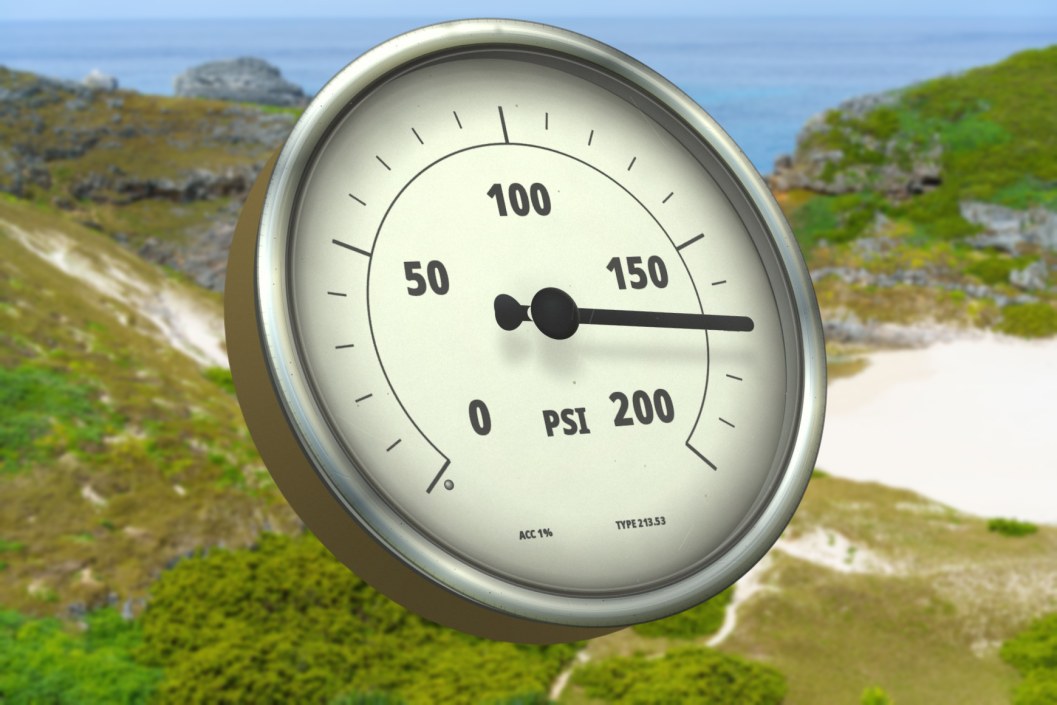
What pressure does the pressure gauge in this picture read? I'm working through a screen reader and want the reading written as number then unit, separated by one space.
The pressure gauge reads 170 psi
